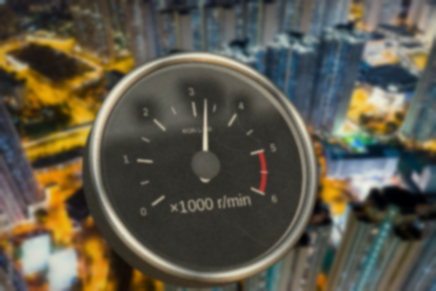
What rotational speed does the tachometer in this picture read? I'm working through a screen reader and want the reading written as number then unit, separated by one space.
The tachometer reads 3250 rpm
